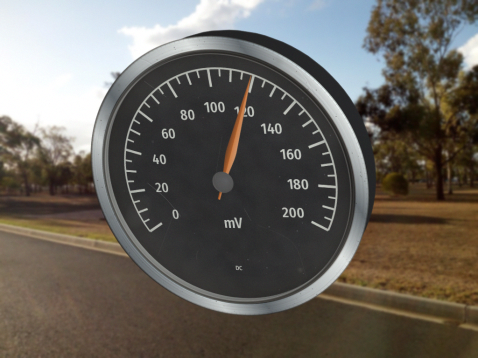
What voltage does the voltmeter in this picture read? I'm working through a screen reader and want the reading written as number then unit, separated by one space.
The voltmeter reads 120 mV
